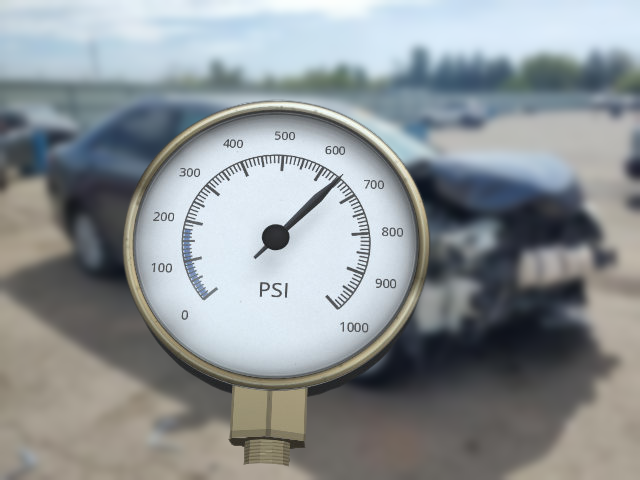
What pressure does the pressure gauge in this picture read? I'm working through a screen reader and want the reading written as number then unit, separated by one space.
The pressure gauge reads 650 psi
